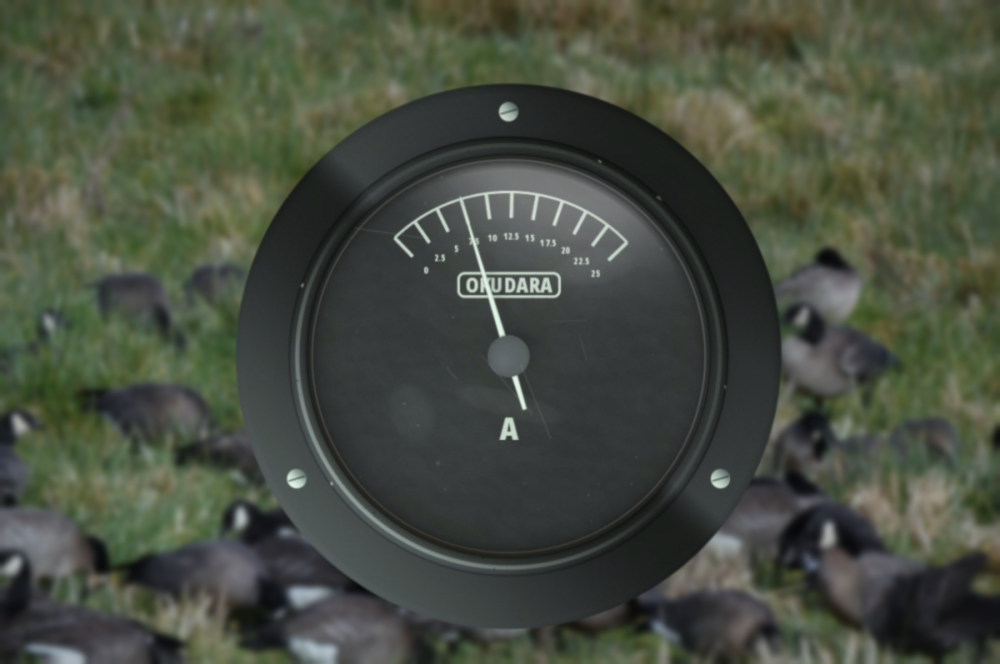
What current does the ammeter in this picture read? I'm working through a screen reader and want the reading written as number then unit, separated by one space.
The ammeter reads 7.5 A
